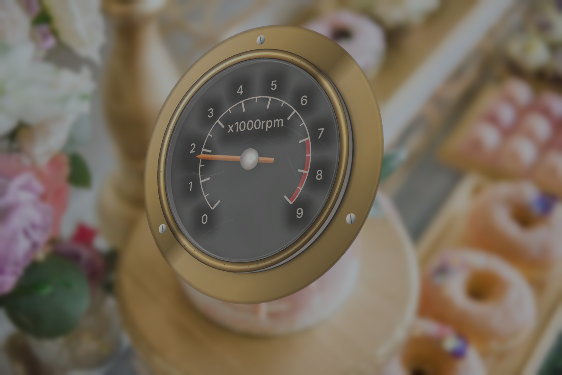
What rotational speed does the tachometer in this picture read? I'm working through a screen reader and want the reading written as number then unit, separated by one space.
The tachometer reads 1750 rpm
